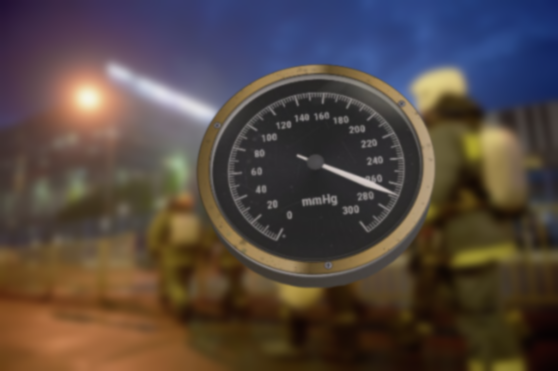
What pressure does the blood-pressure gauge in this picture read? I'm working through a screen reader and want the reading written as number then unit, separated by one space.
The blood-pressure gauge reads 270 mmHg
